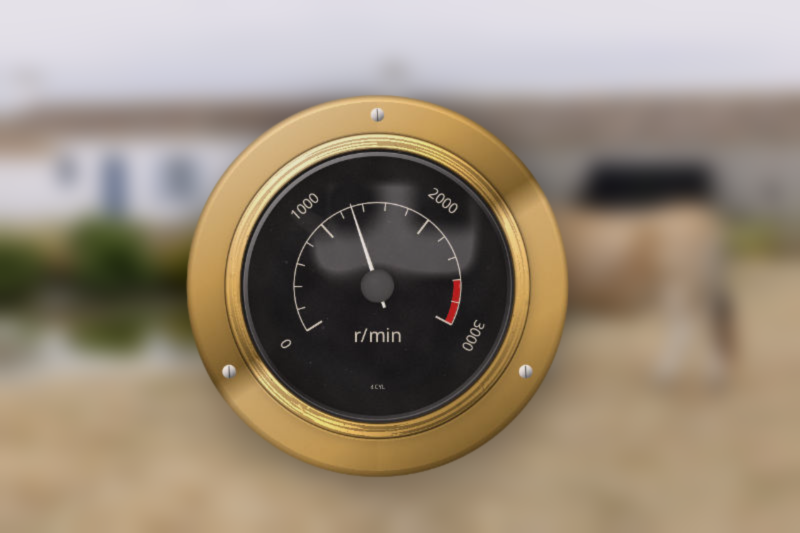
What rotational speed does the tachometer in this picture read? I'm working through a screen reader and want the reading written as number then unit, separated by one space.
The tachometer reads 1300 rpm
